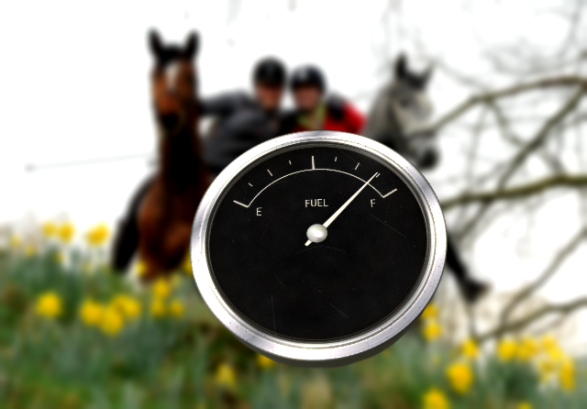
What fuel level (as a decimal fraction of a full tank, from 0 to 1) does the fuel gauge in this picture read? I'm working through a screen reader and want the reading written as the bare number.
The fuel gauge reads 0.875
